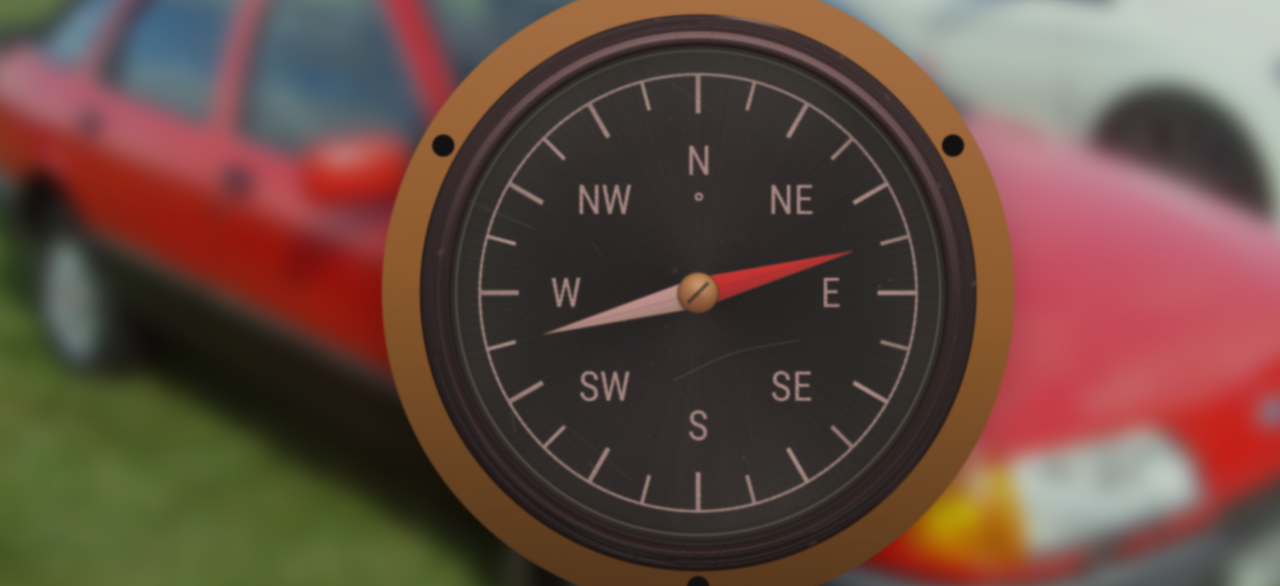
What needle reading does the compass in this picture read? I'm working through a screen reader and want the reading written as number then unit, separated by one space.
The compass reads 75 °
